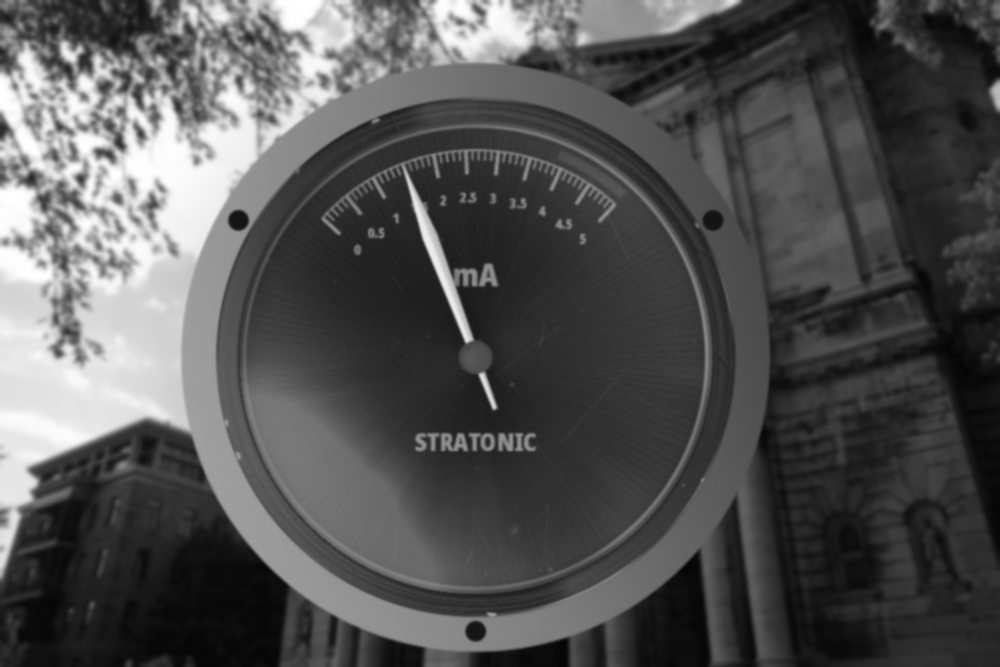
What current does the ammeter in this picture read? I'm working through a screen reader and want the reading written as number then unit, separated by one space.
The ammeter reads 1.5 mA
